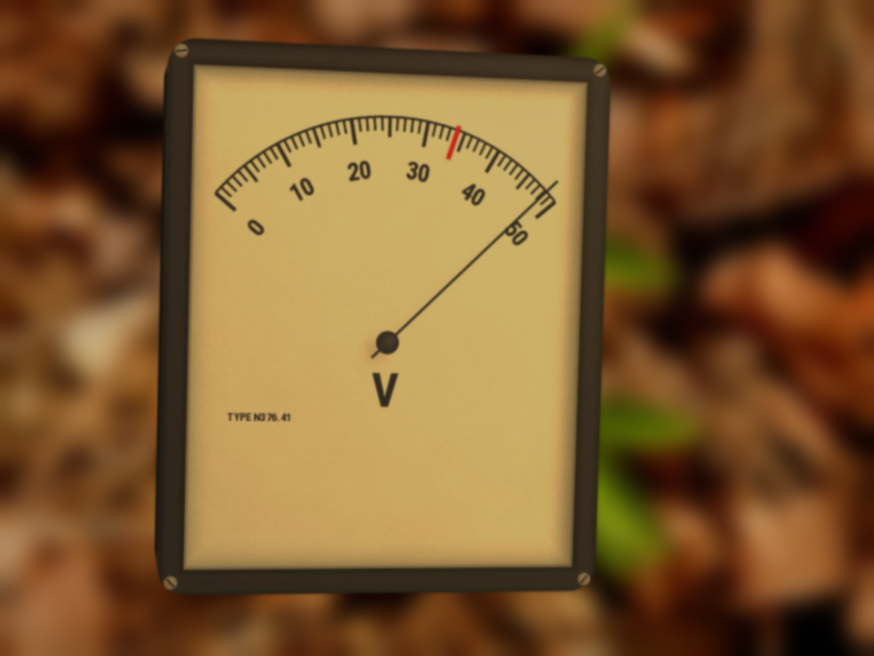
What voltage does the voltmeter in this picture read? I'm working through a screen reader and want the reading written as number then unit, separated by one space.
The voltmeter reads 48 V
